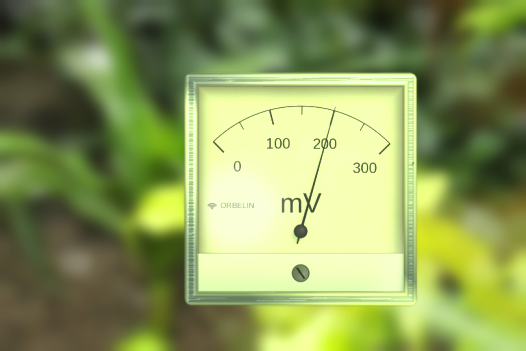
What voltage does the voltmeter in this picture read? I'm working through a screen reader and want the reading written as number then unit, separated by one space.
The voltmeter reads 200 mV
